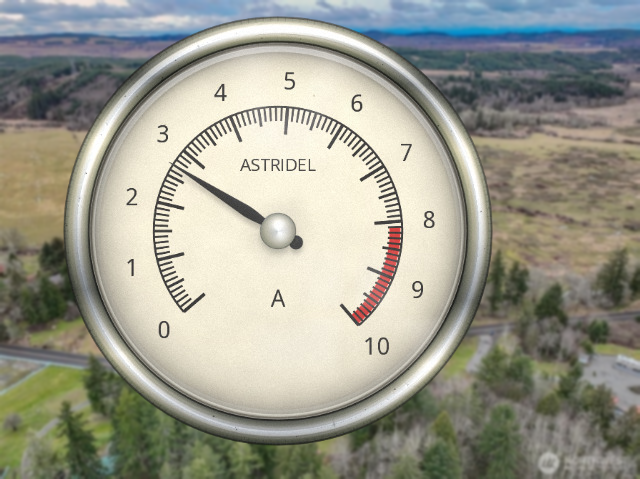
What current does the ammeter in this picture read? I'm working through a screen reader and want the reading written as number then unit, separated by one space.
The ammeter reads 2.7 A
